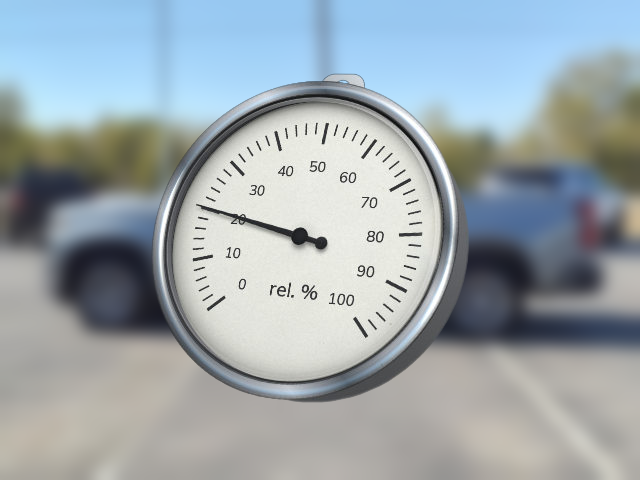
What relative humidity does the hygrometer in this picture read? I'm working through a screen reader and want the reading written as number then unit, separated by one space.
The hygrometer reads 20 %
